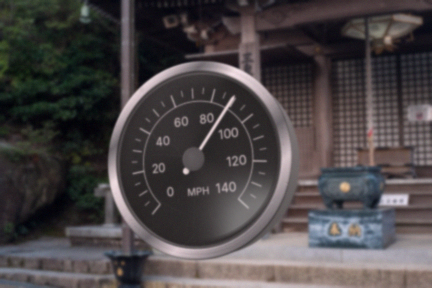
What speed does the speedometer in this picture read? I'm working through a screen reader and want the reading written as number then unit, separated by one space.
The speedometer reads 90 mph
